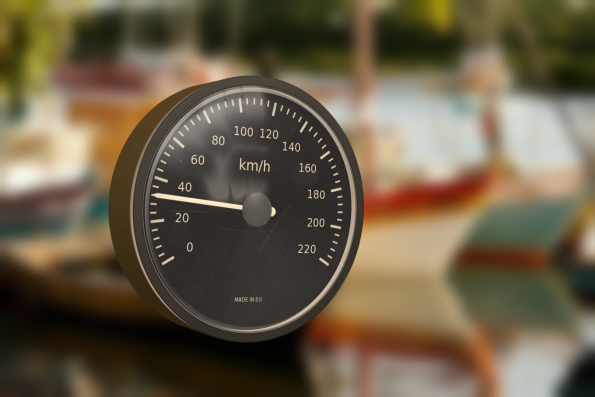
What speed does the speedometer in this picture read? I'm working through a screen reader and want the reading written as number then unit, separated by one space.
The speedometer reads 32 km/h
